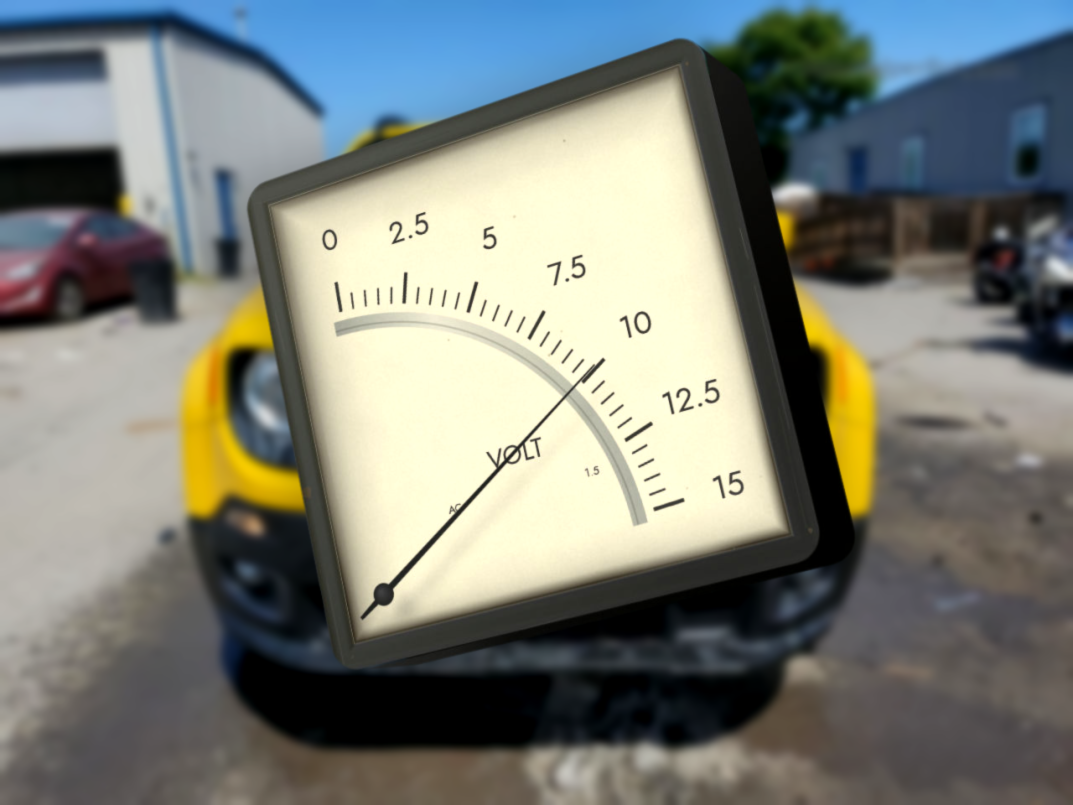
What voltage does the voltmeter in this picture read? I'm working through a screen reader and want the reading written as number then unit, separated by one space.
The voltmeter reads 10 V
